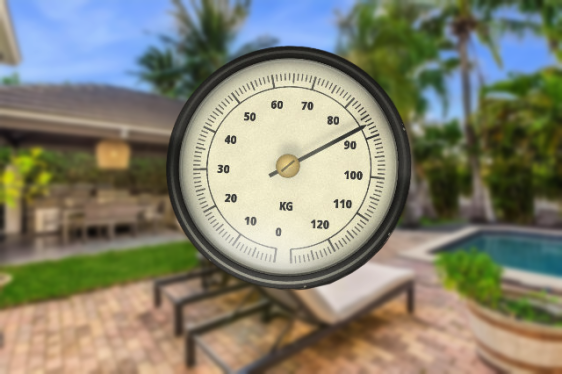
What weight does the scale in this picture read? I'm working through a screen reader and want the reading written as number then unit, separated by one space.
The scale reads 87 kg
